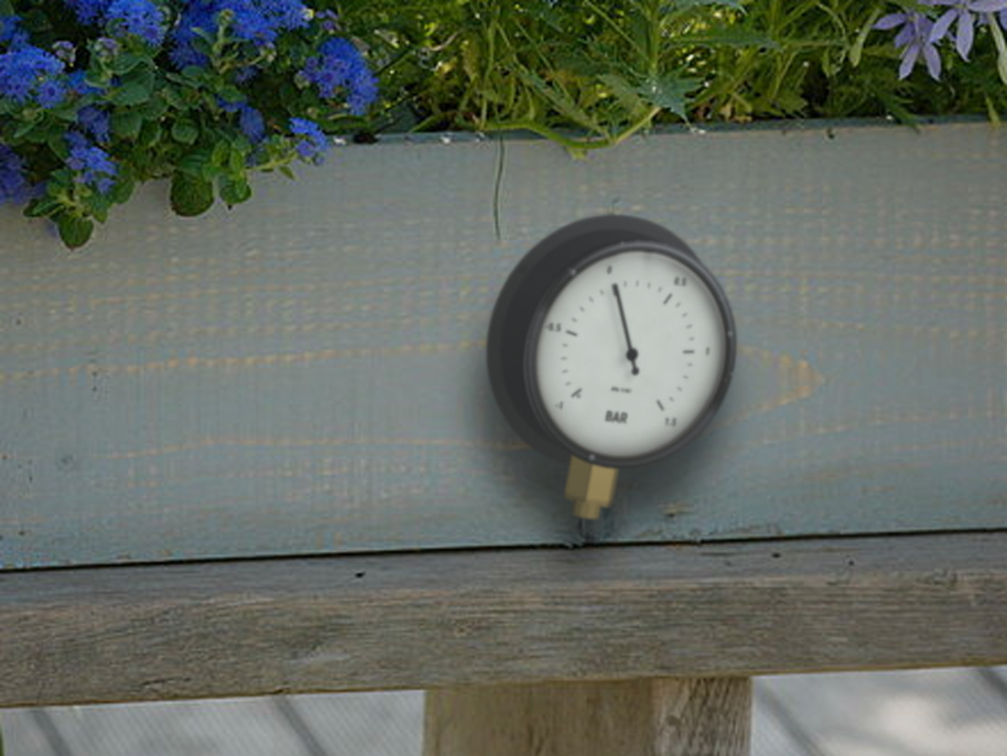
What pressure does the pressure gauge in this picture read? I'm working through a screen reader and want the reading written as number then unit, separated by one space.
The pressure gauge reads 0 bar
